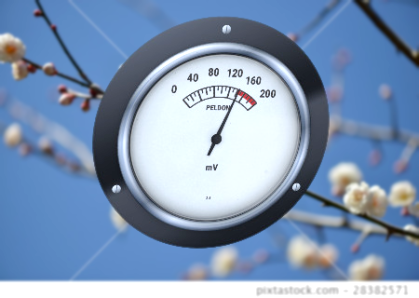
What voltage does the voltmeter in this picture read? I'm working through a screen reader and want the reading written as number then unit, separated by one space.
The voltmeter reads 140 mV
